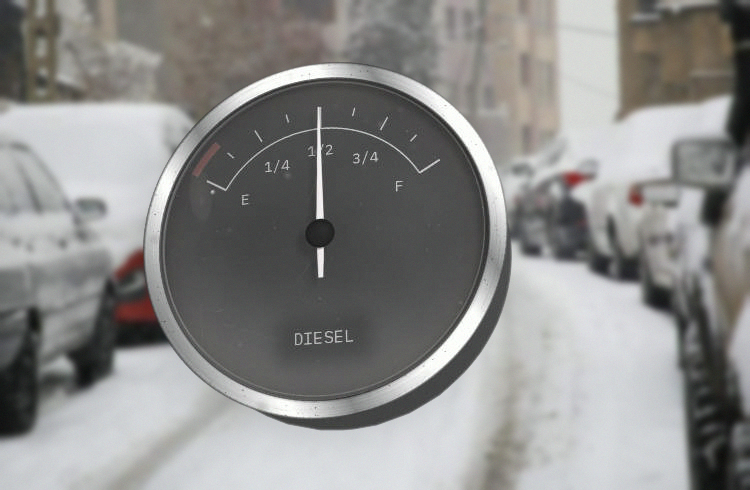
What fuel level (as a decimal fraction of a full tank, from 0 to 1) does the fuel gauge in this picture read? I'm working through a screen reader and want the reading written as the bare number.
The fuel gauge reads 0.5
